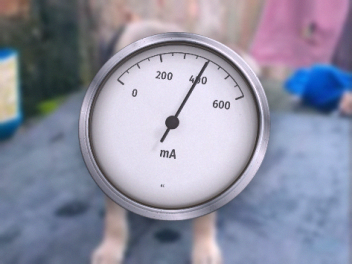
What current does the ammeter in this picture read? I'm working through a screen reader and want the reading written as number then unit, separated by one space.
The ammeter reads 400 mA
